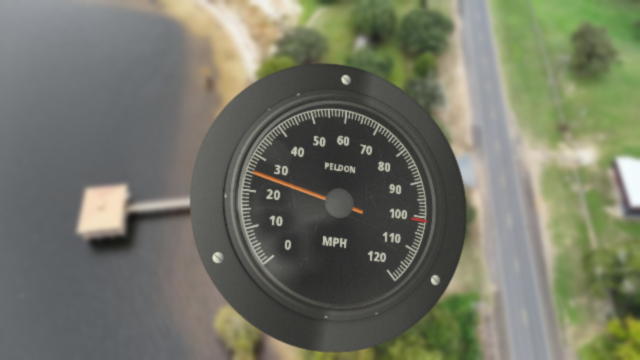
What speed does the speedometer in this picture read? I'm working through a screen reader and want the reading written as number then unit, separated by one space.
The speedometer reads 25 mph
